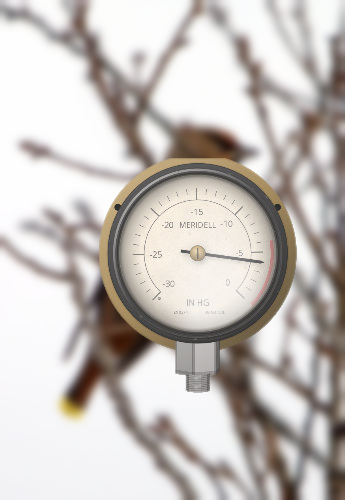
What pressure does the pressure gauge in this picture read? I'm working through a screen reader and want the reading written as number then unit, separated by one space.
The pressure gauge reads -4 inHg
